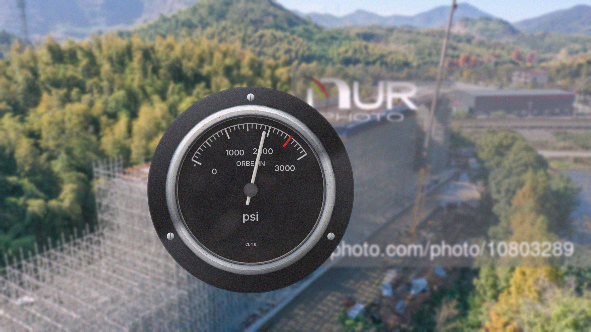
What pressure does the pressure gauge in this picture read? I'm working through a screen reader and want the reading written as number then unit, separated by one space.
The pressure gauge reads 1900 psi
